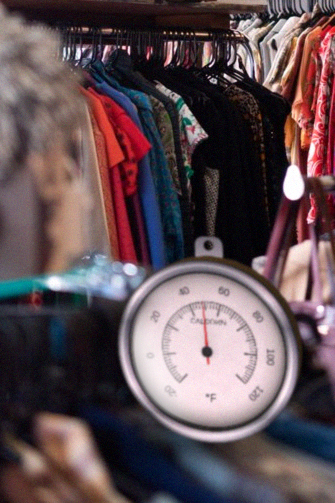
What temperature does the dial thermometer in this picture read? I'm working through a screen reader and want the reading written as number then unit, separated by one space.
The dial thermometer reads 50 °F
